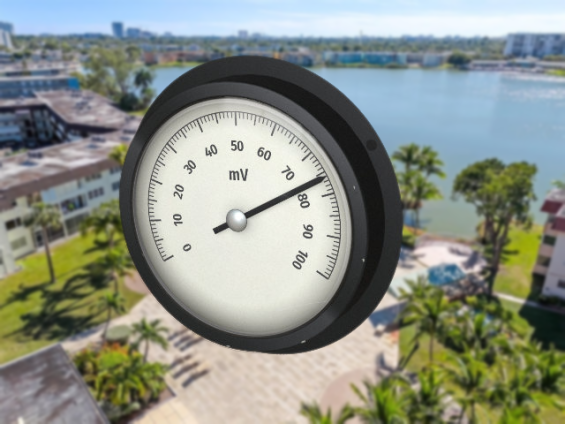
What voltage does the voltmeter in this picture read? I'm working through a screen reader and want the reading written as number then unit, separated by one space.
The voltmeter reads 76 mV
